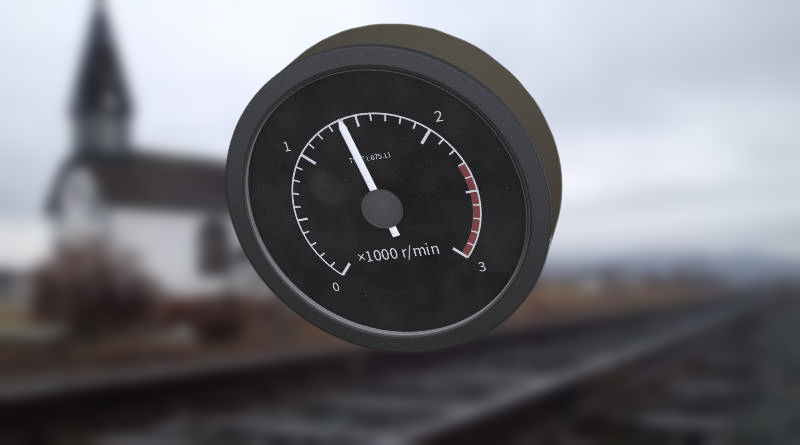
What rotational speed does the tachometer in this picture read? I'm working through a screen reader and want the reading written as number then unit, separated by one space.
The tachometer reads 1400 rpm
